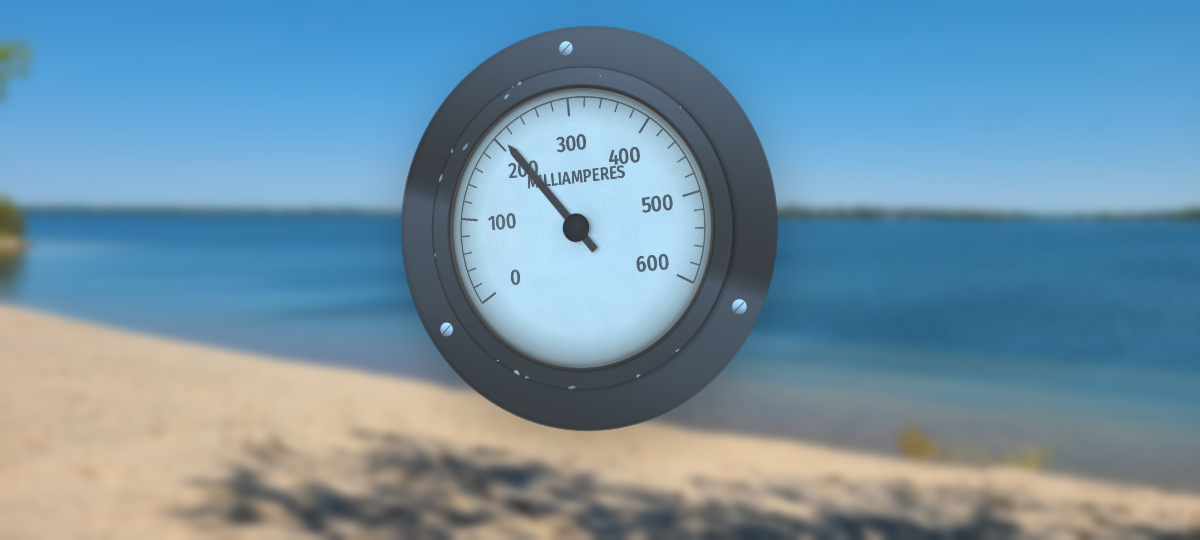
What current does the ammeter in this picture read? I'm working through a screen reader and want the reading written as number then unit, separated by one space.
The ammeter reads 210 mA
